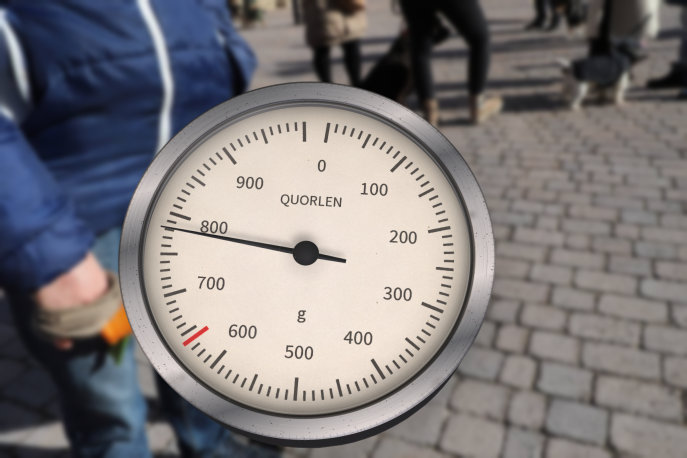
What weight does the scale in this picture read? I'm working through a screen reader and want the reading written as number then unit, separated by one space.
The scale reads 780 g
